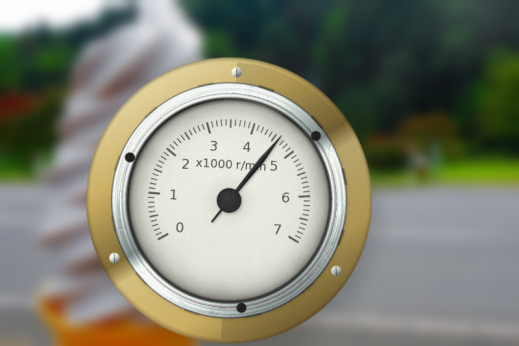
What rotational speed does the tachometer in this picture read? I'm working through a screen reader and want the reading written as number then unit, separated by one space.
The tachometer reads 4600 rpm
